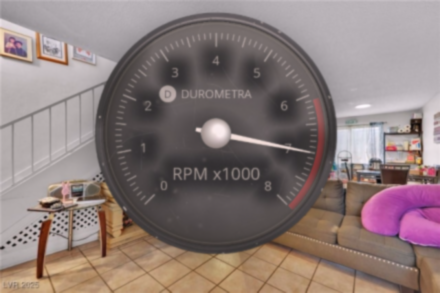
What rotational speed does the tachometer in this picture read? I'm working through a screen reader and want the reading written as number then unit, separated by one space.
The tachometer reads 7000 rpm
